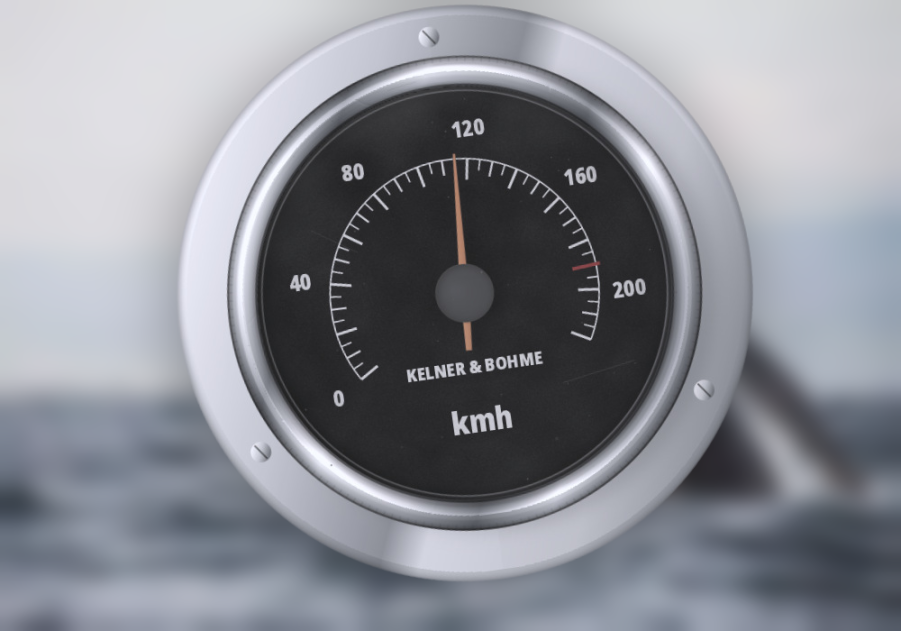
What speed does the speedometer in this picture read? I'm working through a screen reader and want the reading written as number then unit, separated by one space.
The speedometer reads 115 km/h
